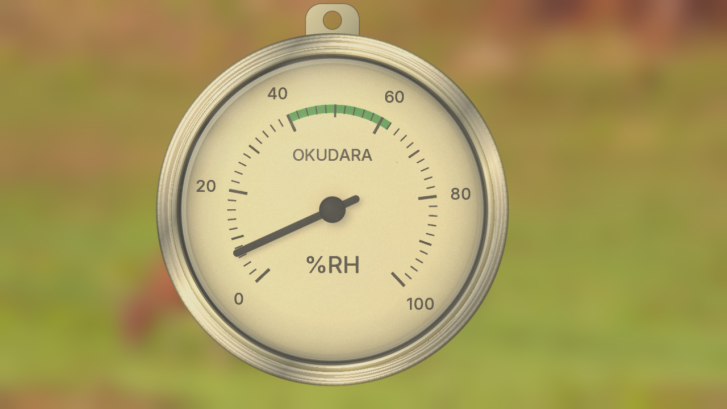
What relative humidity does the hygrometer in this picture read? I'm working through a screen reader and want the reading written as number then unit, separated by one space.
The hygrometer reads 7 %
